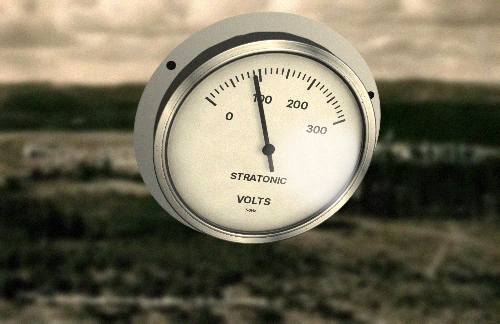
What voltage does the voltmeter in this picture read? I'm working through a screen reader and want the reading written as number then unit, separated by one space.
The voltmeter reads 90 V
